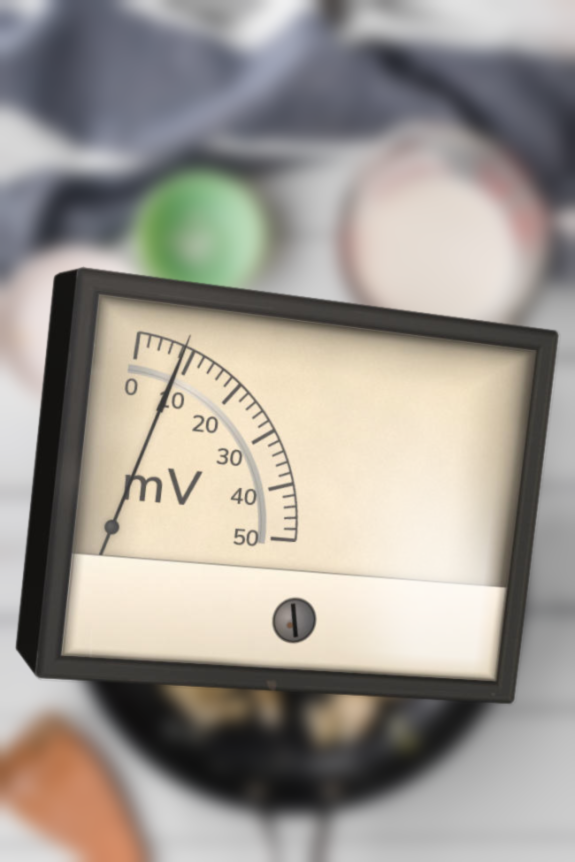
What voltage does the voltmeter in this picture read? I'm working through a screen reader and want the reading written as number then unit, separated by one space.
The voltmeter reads 8 mV
